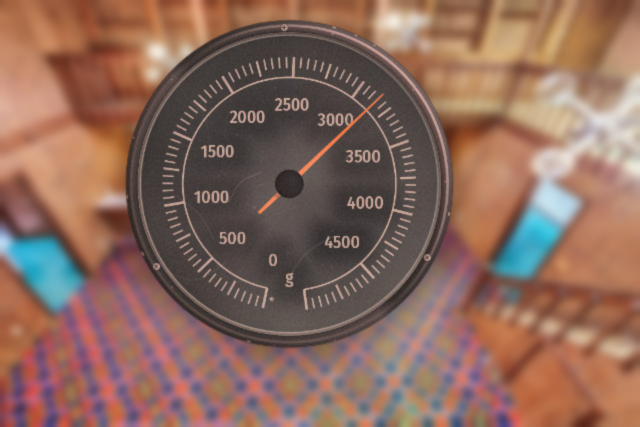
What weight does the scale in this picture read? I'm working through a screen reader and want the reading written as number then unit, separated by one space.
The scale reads 3150 g
